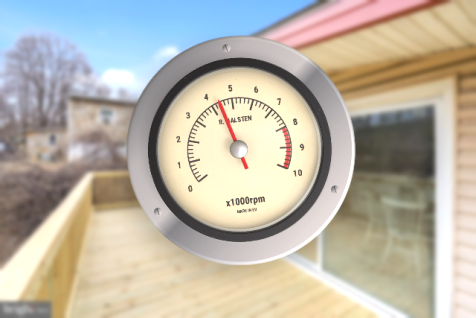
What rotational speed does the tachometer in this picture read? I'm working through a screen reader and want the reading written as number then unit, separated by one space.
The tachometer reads 4400 rpm
